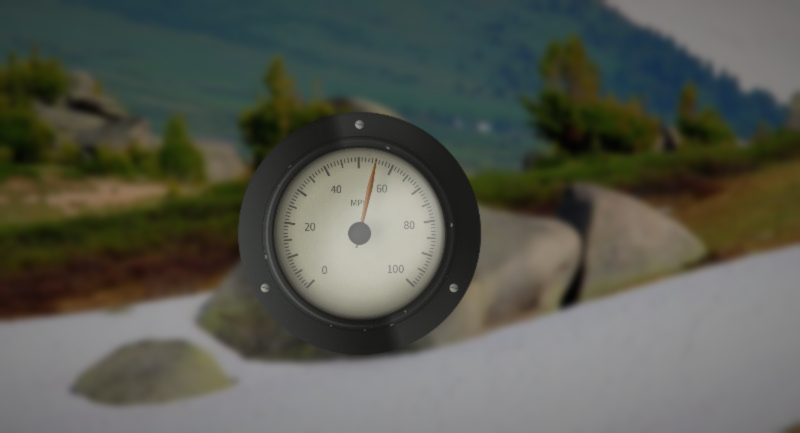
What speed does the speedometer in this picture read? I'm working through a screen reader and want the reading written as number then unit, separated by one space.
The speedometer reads 55 mph
